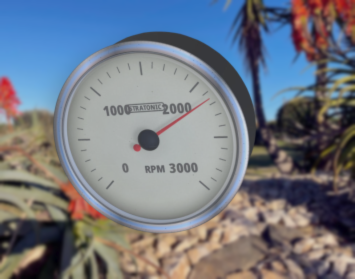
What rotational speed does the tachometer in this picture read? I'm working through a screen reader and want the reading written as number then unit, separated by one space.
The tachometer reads 2150 rpm
